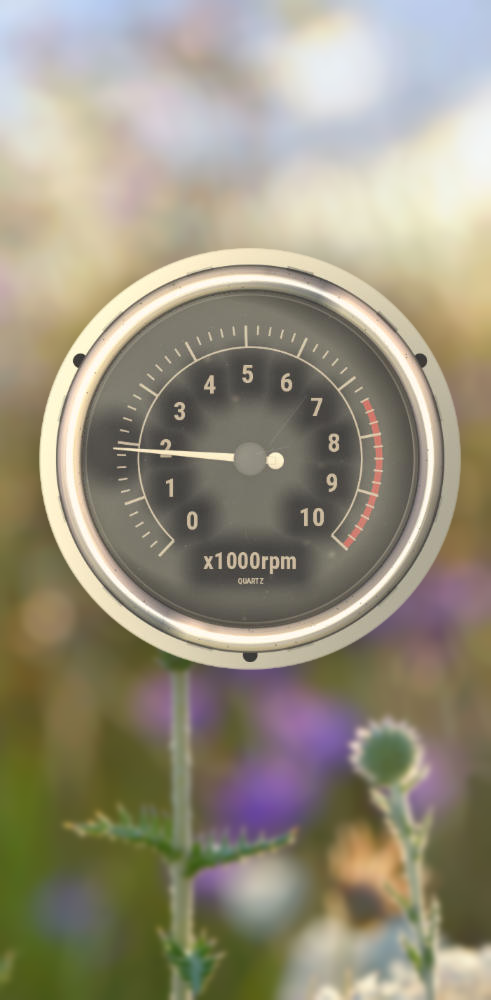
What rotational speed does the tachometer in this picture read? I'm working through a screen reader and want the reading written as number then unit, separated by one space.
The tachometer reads 1900 rpm
